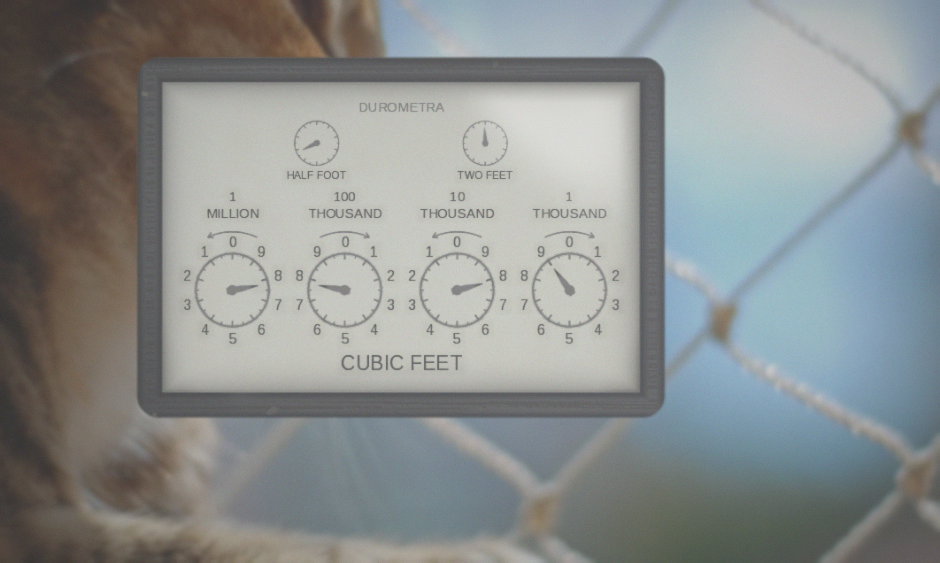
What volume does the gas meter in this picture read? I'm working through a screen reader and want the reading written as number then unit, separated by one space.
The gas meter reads 777900 ft³
